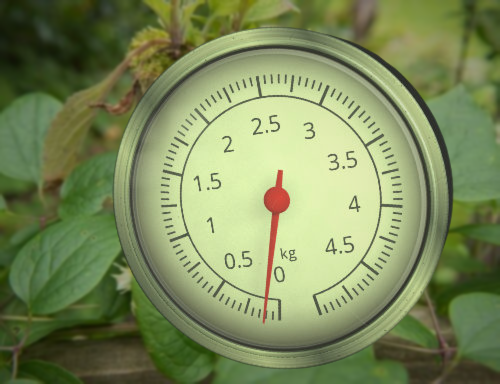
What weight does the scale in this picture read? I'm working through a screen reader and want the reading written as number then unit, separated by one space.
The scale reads 0.1 kg
